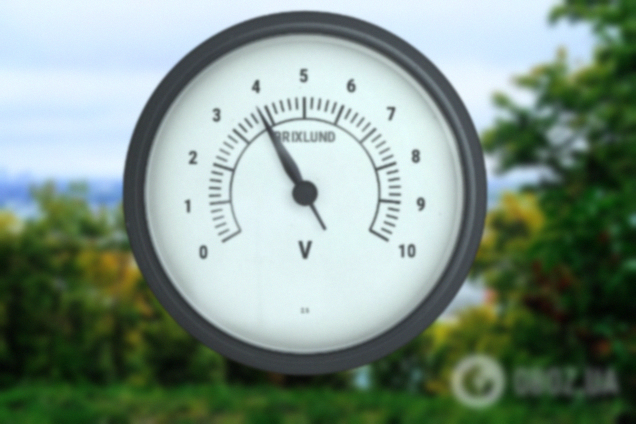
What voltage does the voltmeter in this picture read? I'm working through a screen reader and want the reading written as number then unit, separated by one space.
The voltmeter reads 3.8 V
